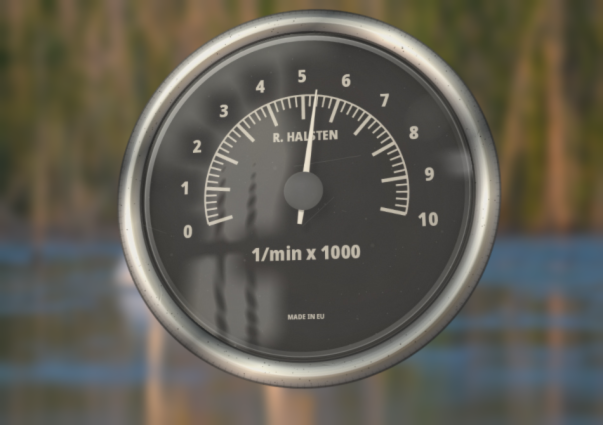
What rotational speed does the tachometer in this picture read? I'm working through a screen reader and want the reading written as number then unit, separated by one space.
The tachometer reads 5400 rpm
